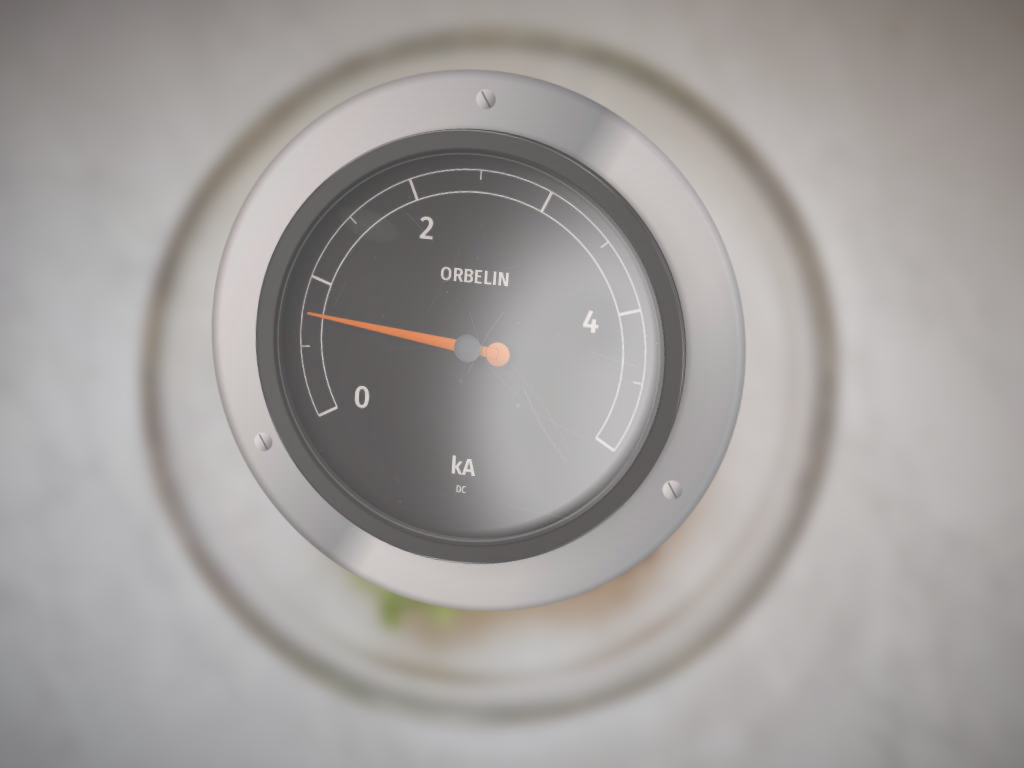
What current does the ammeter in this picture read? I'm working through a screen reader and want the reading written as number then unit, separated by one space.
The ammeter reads 0.75 kA
